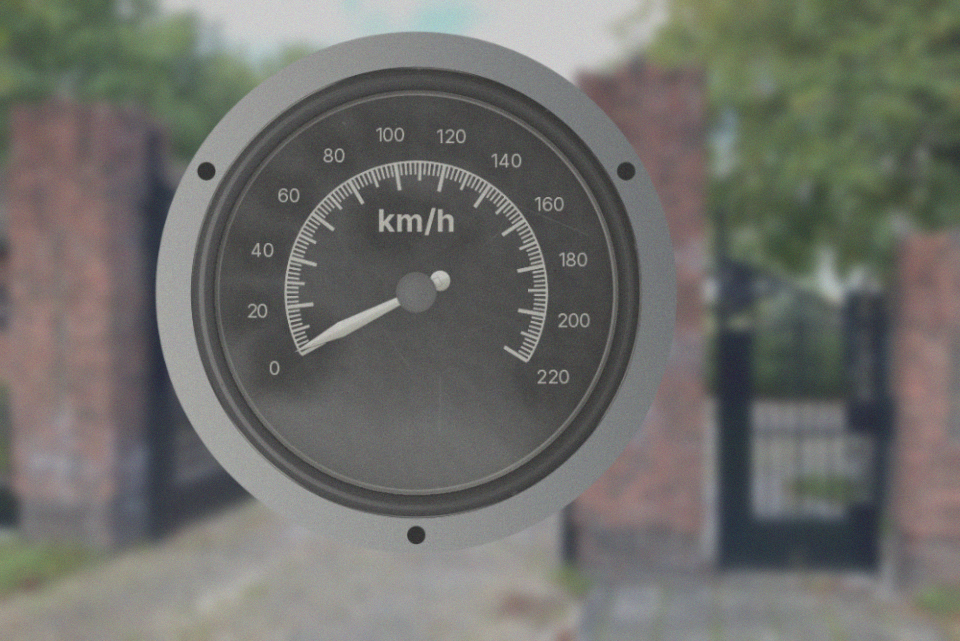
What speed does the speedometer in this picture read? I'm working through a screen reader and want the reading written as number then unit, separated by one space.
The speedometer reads 2 km/h
